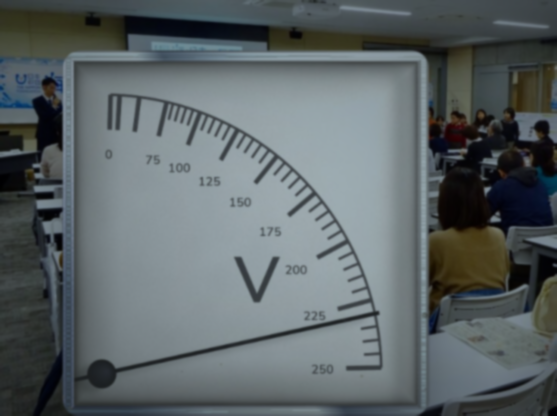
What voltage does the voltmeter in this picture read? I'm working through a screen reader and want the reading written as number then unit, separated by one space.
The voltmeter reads 230 V
